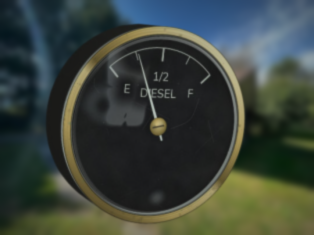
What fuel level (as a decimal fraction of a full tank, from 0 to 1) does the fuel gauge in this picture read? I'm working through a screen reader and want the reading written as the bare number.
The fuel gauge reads 0.25
